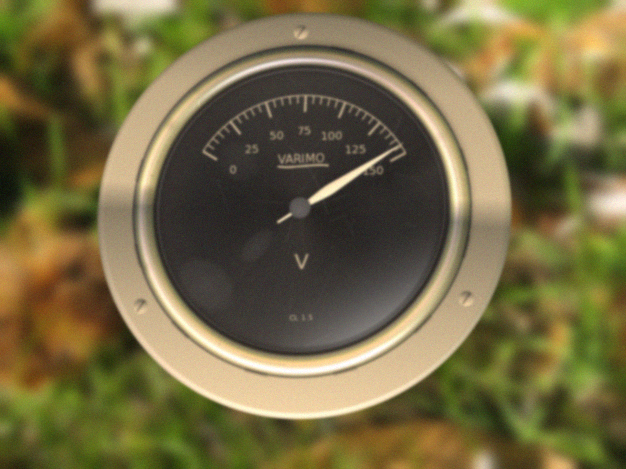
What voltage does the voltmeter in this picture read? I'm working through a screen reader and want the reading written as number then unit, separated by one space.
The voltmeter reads 145 V
